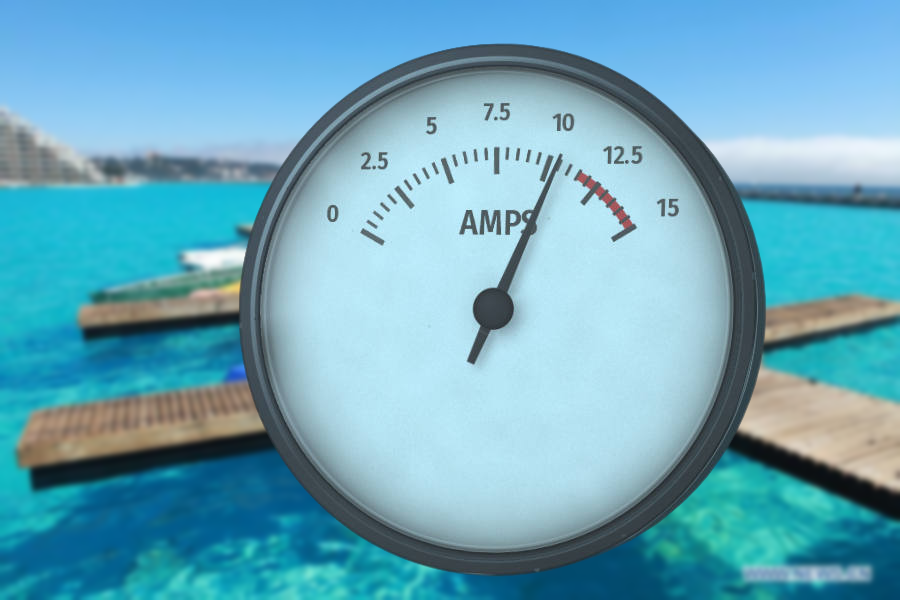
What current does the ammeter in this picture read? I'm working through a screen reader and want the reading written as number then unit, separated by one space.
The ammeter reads 10.5 A
